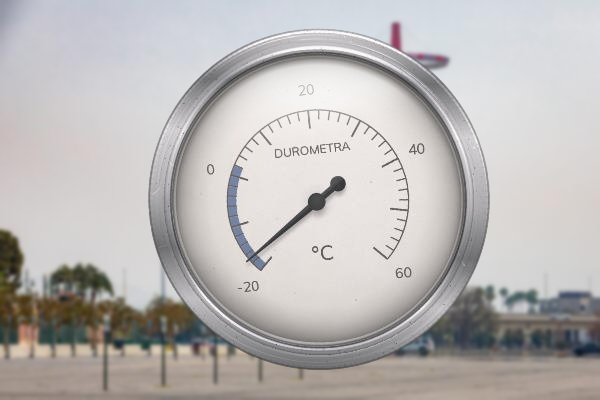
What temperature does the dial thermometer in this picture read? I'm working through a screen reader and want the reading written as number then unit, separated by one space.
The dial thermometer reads -17 °C
